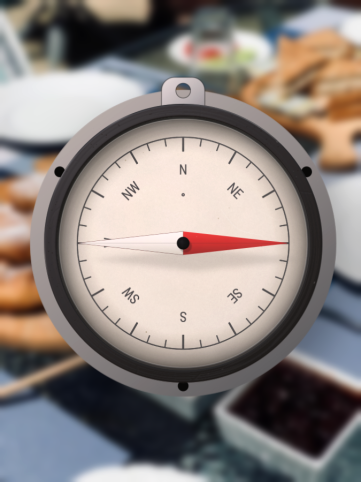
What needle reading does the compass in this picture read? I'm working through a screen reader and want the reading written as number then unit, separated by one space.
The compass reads 90 °
